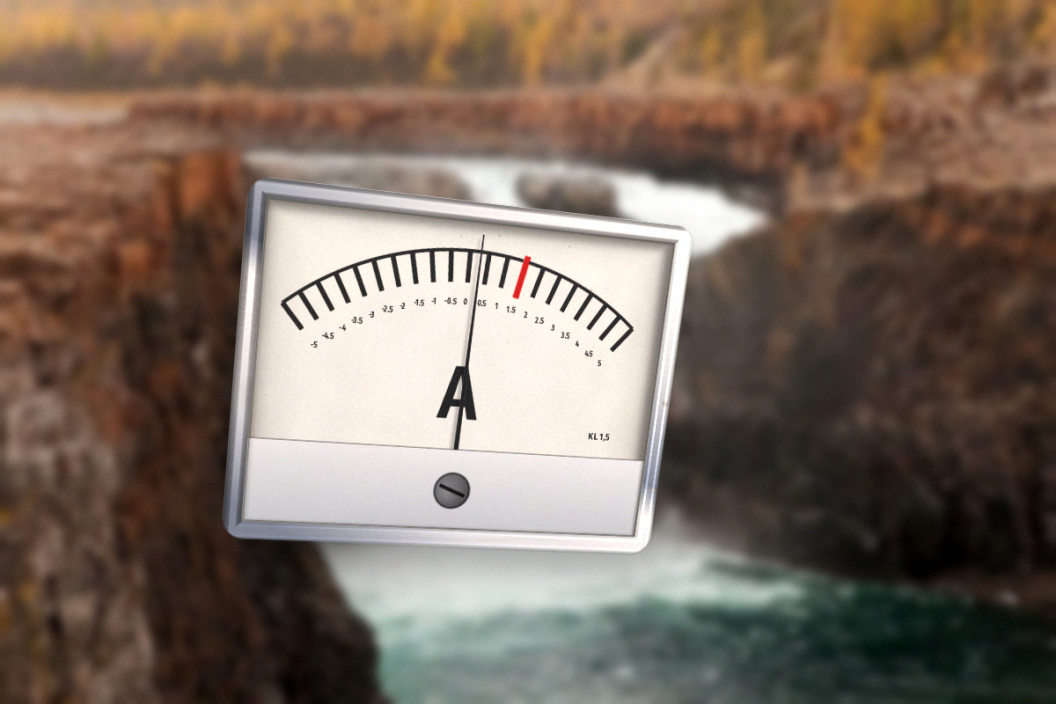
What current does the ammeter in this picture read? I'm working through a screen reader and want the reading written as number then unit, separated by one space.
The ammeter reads 0.25 A
